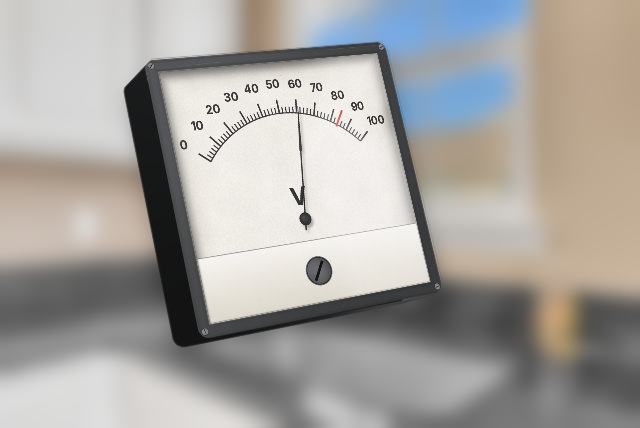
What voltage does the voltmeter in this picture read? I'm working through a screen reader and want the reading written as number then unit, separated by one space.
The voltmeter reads 60 V
